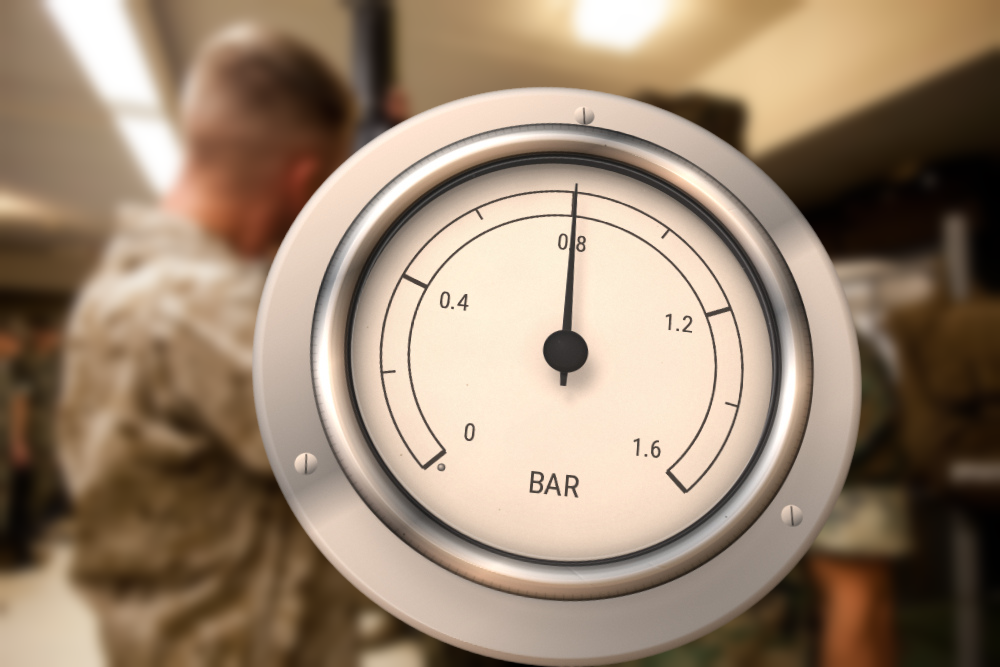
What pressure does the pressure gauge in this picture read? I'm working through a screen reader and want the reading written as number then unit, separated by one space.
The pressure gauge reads 0.8 bar
